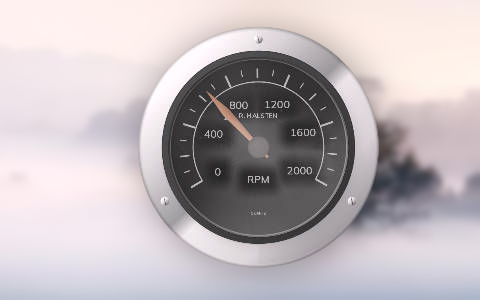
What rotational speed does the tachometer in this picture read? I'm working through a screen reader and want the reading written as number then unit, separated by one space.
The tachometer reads 650 rpm
